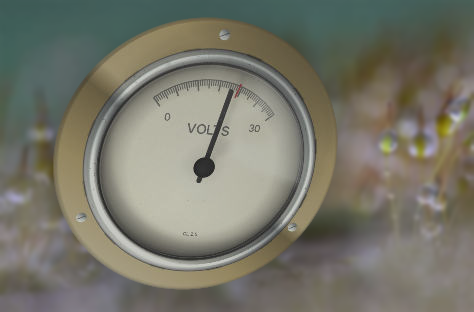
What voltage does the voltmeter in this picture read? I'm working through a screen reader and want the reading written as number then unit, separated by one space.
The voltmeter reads 17.5 V
